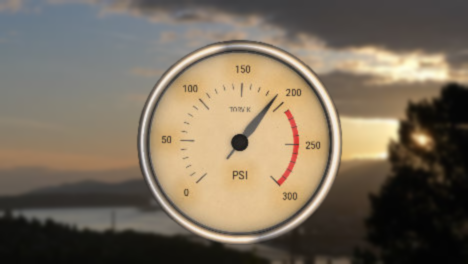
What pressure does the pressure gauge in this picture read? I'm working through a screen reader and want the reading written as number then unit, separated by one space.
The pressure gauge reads 190 psi
